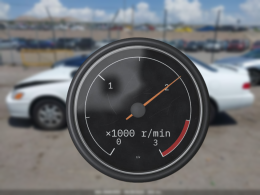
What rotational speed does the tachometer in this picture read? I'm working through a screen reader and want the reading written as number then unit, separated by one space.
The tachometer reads 2000 rpm
